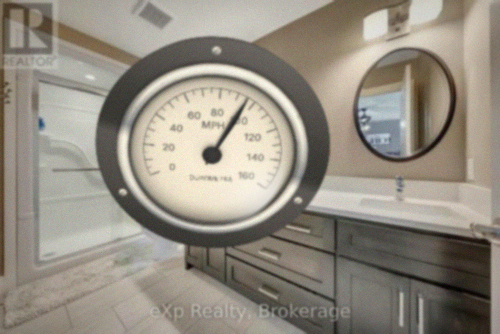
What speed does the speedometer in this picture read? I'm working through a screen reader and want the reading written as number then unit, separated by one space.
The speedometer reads 95 mph
